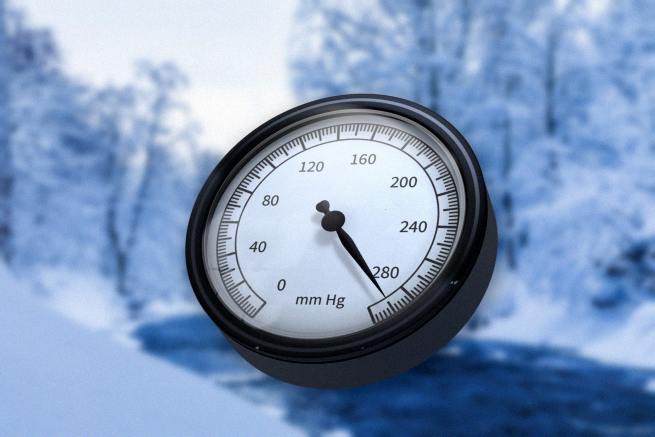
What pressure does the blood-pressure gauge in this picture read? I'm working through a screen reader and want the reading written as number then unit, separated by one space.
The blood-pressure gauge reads 290 mmHg
